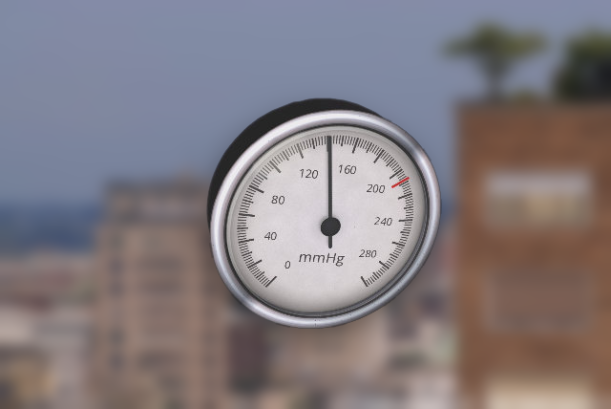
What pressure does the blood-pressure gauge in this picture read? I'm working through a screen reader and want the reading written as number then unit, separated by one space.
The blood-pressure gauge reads 140 mmHg
